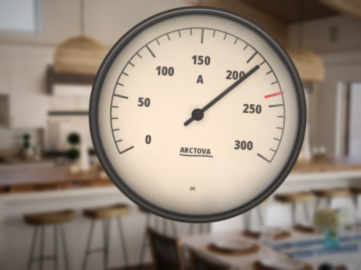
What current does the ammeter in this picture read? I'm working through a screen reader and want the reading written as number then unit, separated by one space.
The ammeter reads 210 A
